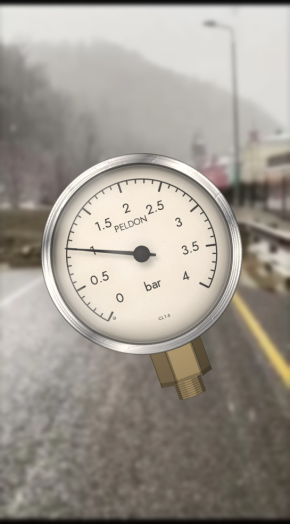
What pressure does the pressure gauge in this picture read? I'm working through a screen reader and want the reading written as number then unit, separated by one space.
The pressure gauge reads 1 bar
